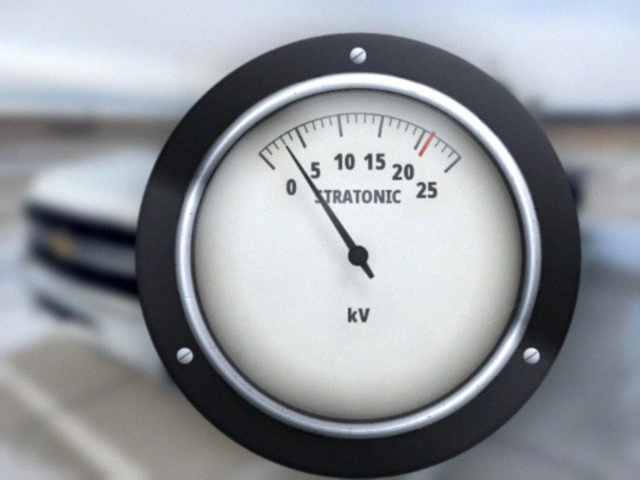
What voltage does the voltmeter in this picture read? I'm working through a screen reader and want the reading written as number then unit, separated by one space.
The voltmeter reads 3 kV
